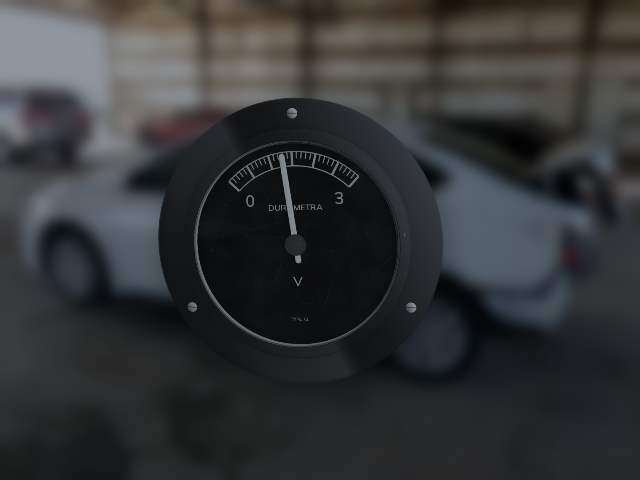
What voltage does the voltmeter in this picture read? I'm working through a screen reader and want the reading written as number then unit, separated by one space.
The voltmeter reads 1.3 V
